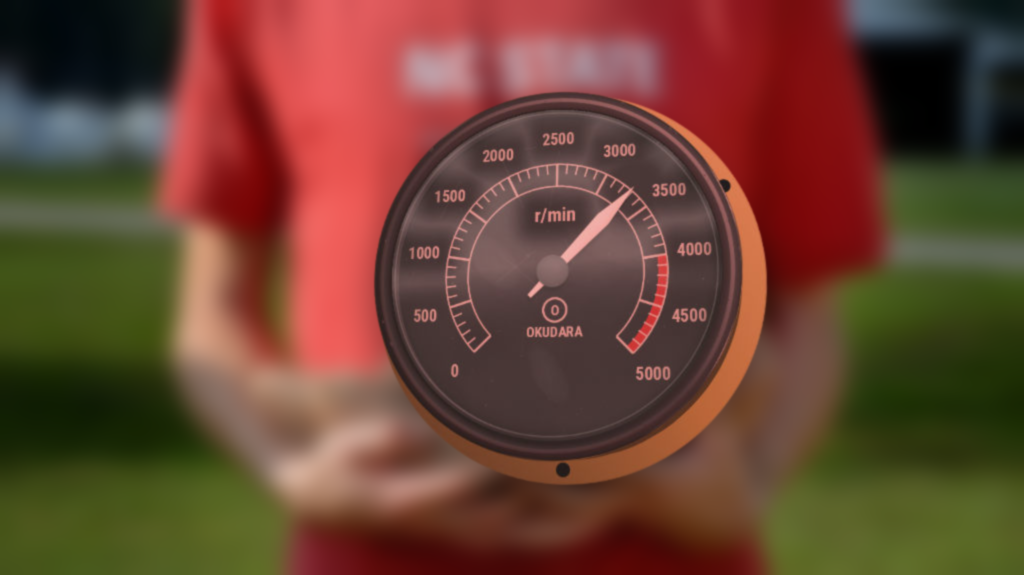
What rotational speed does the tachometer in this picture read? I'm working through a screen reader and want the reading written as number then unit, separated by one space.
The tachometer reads 3300 rpm
